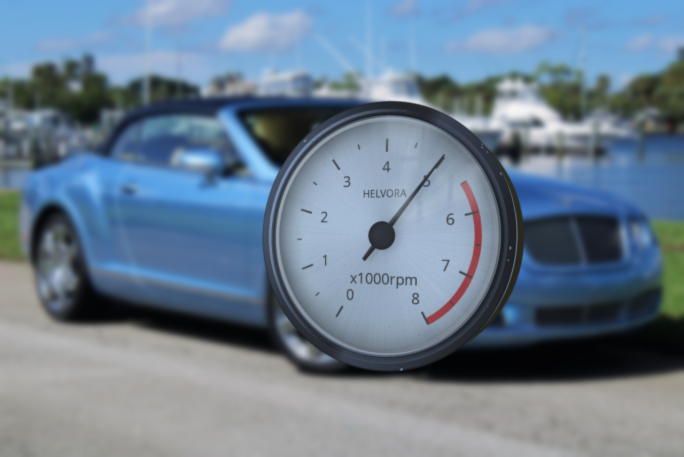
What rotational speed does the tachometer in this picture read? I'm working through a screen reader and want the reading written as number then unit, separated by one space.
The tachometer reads 5000 rpm
